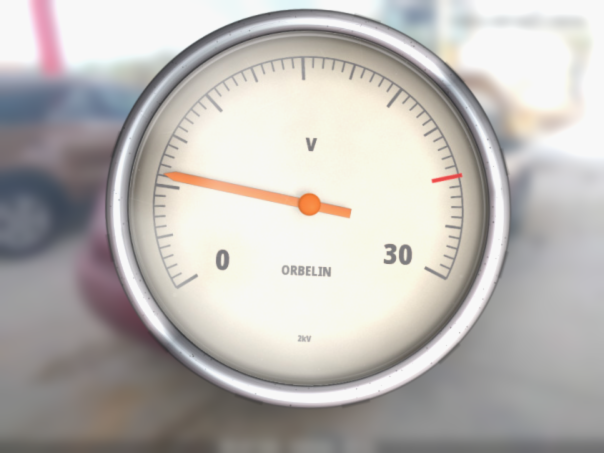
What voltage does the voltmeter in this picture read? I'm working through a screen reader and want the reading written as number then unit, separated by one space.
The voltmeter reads 5.5 V
